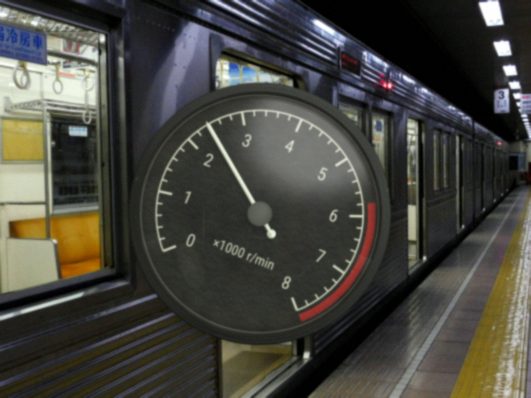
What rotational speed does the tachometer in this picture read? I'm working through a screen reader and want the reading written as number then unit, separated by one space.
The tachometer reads 2400 rpm
